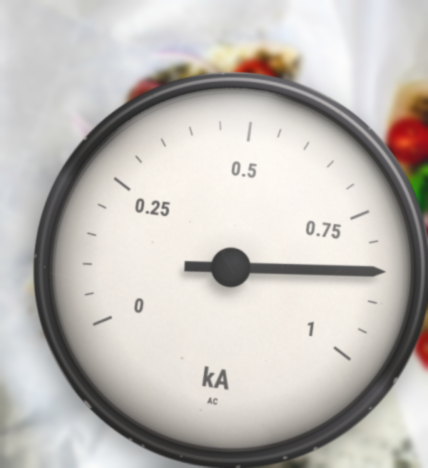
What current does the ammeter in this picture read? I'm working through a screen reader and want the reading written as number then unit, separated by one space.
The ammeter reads 0.85 kA
